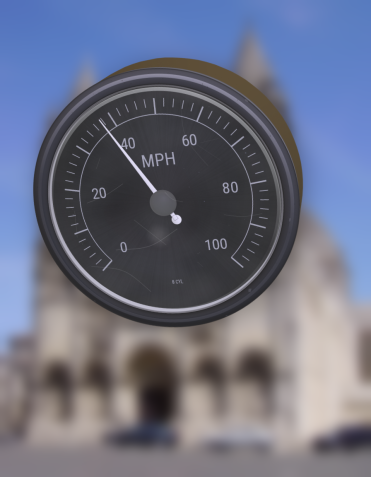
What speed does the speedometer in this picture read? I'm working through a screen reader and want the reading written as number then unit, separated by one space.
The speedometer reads 38 mph
